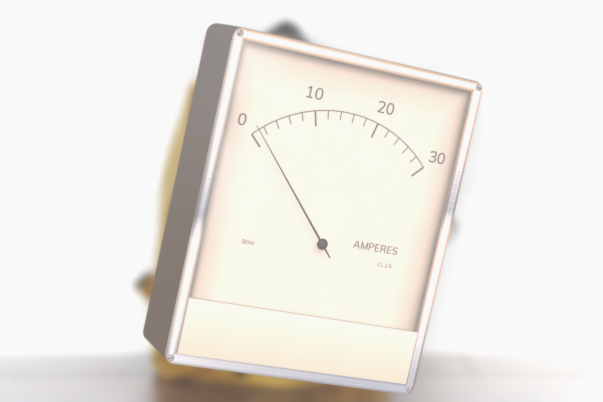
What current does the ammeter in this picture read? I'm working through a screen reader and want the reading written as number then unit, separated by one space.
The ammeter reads 1 A
